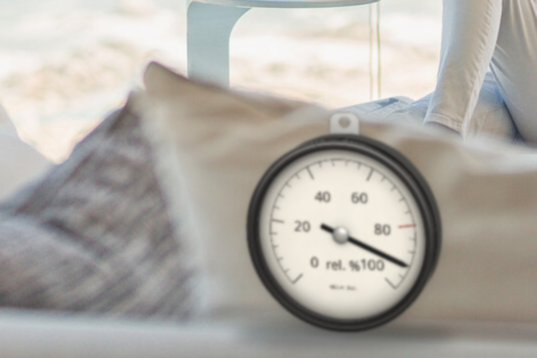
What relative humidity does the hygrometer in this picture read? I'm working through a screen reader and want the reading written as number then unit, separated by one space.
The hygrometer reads 92 %
